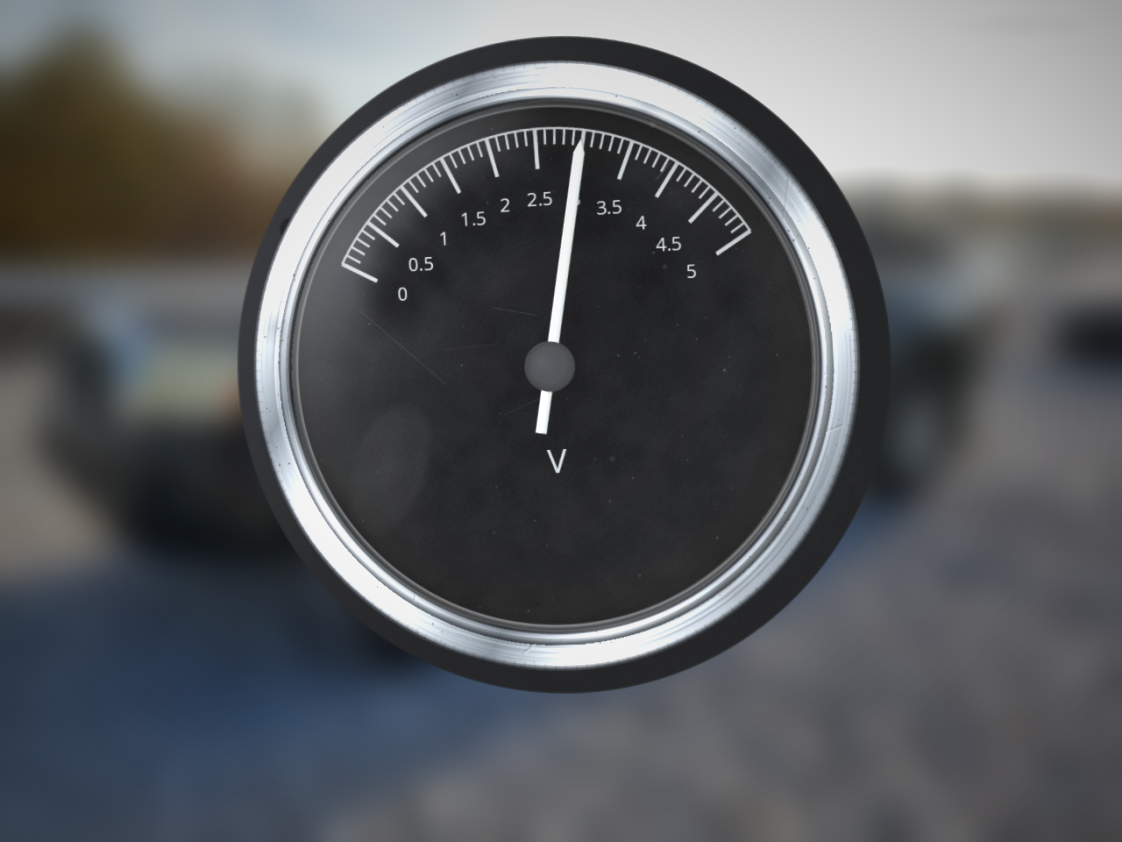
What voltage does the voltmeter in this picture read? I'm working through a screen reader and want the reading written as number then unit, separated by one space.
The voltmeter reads 3 V
